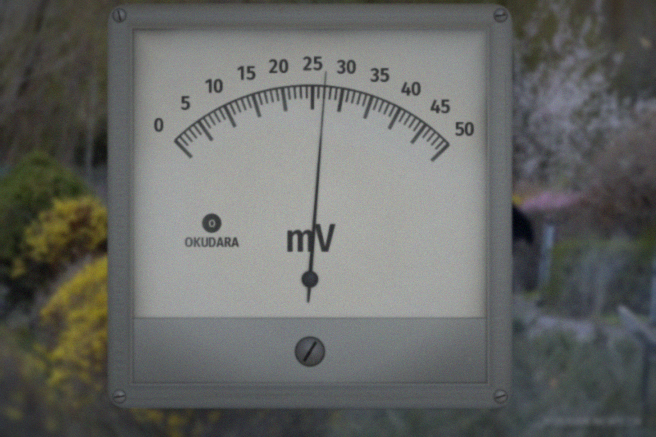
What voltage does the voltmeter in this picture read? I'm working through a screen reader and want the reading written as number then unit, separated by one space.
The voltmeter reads 27 mV
